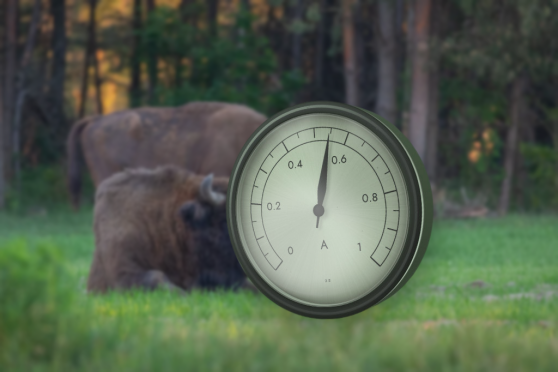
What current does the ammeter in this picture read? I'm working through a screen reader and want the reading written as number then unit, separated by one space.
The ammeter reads 0.55 A
